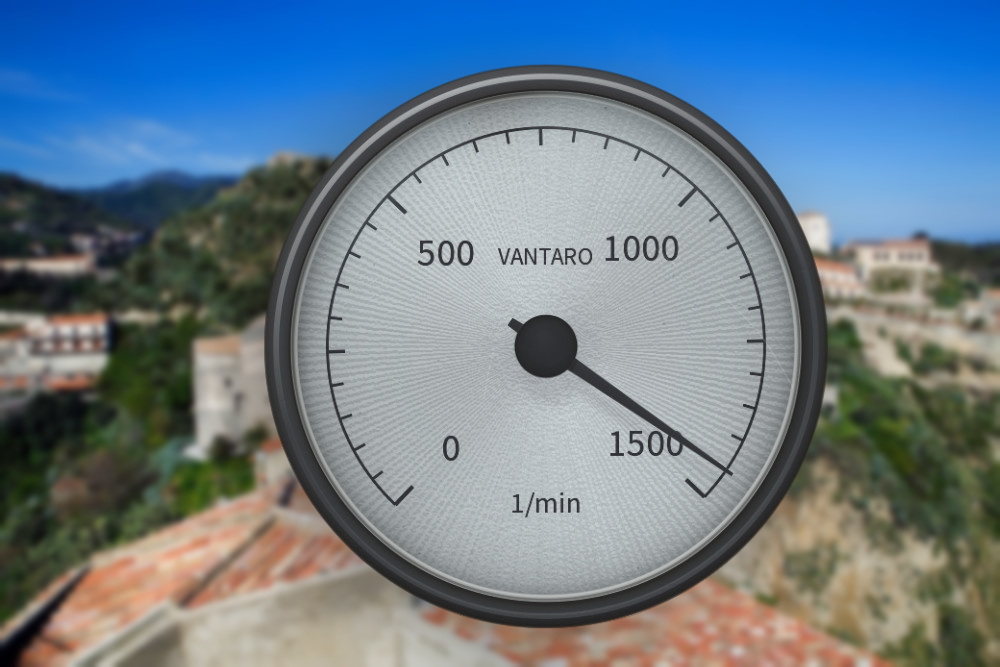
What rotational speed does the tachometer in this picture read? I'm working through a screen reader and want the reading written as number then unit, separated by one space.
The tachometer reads 1450 rpm
